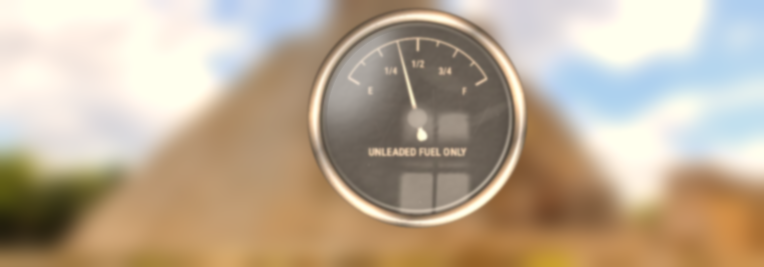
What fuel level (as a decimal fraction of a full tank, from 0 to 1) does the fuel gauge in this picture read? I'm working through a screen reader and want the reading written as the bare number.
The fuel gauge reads 0.375
